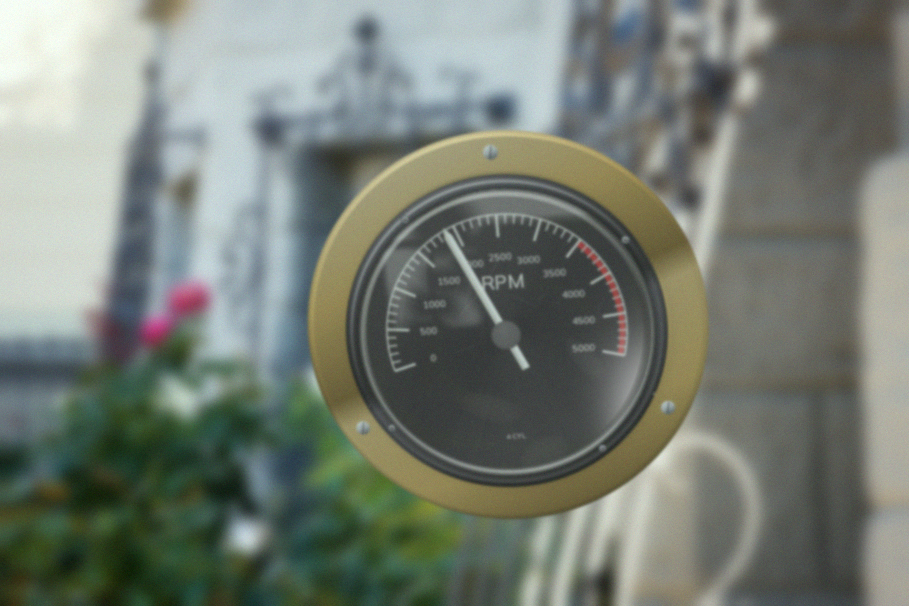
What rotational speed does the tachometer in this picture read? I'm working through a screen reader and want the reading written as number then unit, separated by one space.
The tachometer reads 1900 rpm
